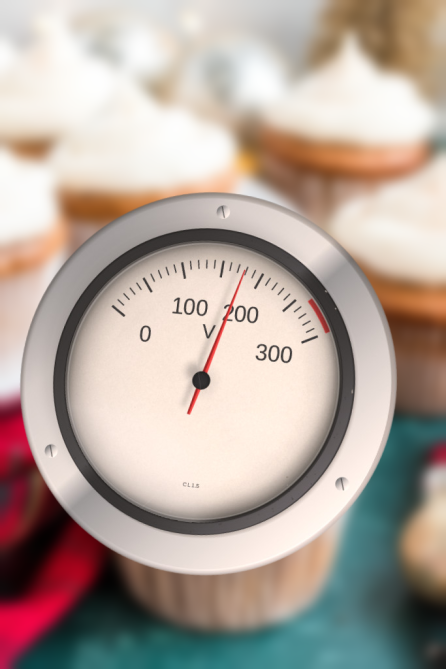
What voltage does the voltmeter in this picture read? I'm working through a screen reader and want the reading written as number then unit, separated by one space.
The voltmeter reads 180 V
